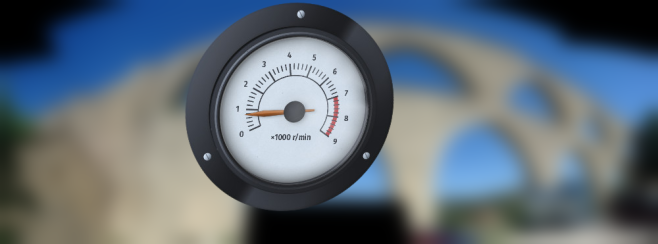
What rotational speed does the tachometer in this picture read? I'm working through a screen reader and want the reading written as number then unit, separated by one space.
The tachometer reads 800 rpm
